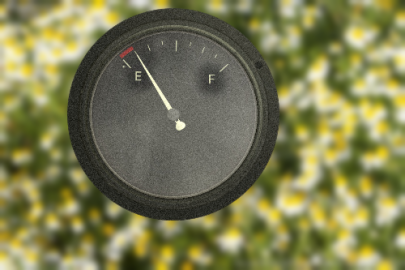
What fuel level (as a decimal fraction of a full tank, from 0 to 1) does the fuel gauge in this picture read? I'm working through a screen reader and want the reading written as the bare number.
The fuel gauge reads 0.125
